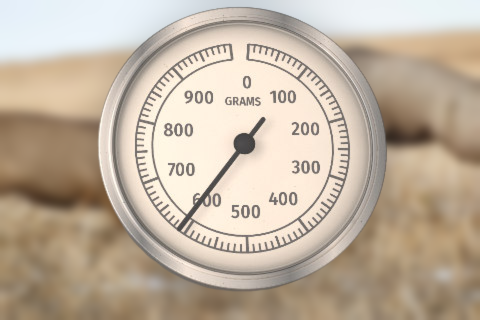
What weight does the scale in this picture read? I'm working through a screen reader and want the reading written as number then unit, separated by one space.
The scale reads 610 g
